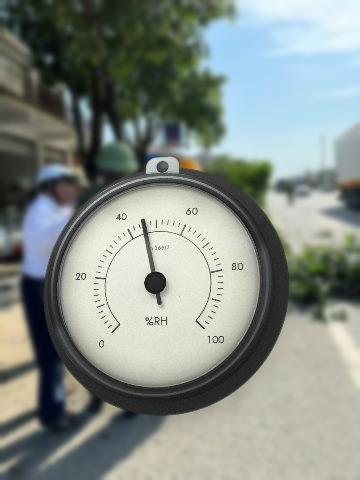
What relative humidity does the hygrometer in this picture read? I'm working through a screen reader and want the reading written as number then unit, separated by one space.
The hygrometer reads 46 %
